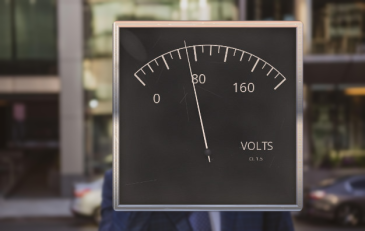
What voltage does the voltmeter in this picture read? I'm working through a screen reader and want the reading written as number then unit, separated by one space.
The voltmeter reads 70 V
